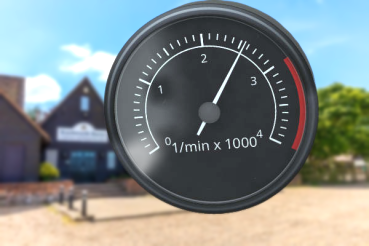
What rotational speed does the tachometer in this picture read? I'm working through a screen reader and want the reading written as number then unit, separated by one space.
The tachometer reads 2550 rpm
